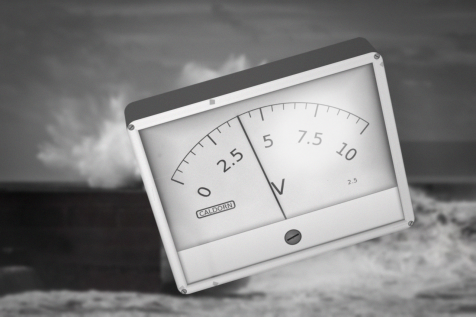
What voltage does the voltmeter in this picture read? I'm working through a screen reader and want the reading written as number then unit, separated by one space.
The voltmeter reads 4 V
